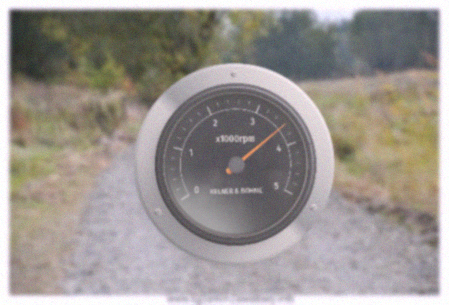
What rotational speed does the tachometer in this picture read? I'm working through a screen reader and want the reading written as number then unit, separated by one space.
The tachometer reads 3600 rpm
